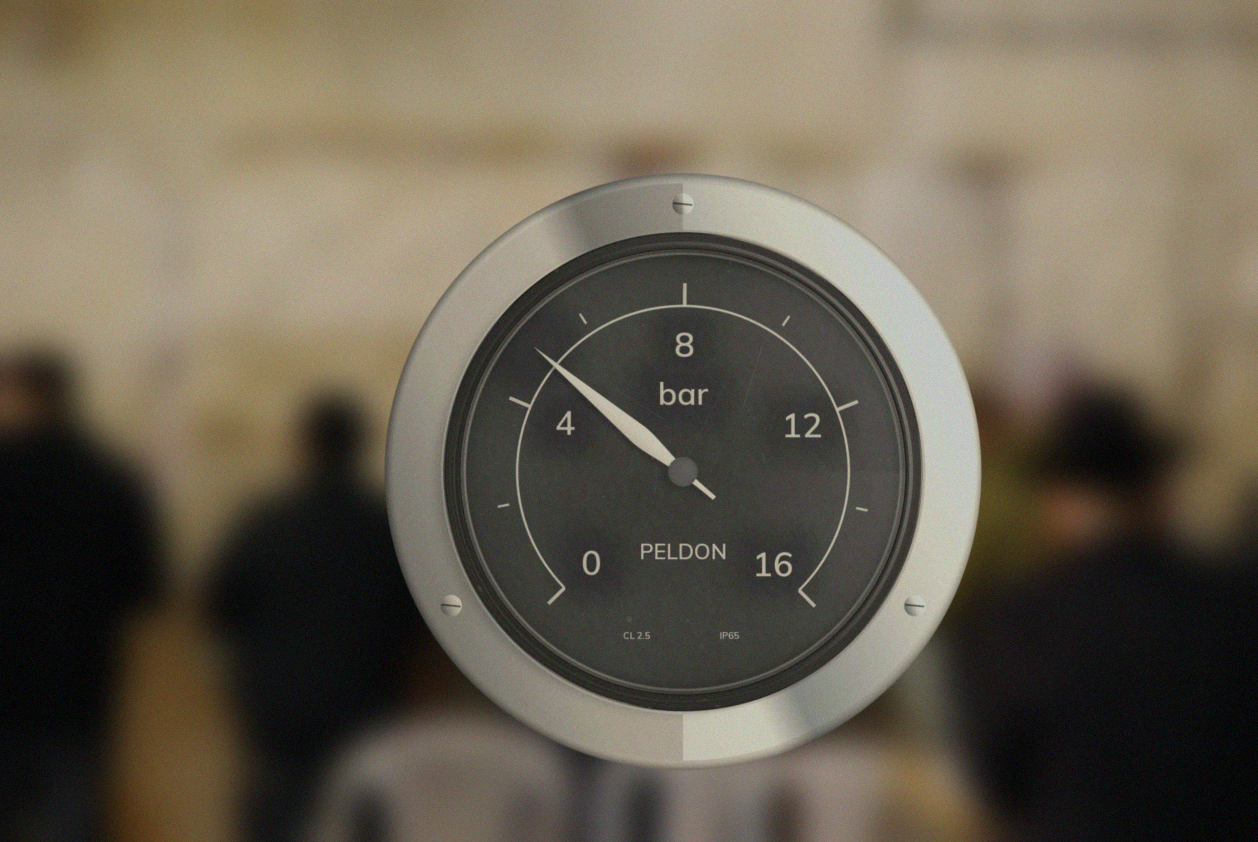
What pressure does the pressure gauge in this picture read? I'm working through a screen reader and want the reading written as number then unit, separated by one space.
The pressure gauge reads 5 bar
